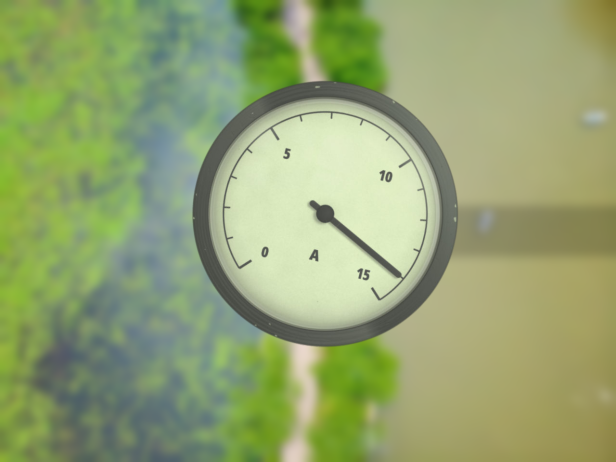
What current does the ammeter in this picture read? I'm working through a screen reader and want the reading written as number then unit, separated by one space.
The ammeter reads 14 A
